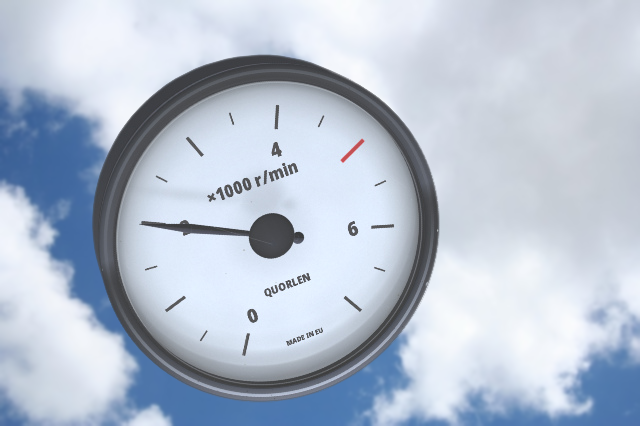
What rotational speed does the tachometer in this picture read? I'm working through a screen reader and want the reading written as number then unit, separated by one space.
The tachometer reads 2000 rpm
